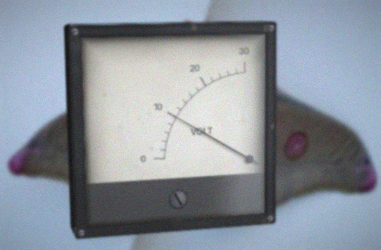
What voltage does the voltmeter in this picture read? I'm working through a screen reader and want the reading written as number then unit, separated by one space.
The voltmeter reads 10 V
